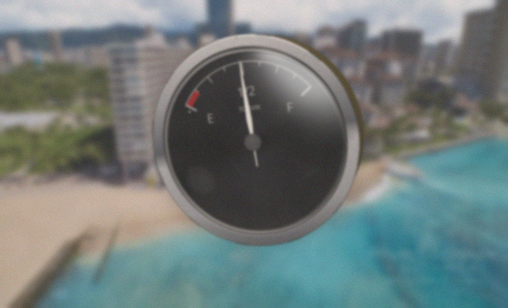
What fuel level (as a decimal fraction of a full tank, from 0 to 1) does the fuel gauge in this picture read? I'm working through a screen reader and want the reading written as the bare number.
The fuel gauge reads 0.5
